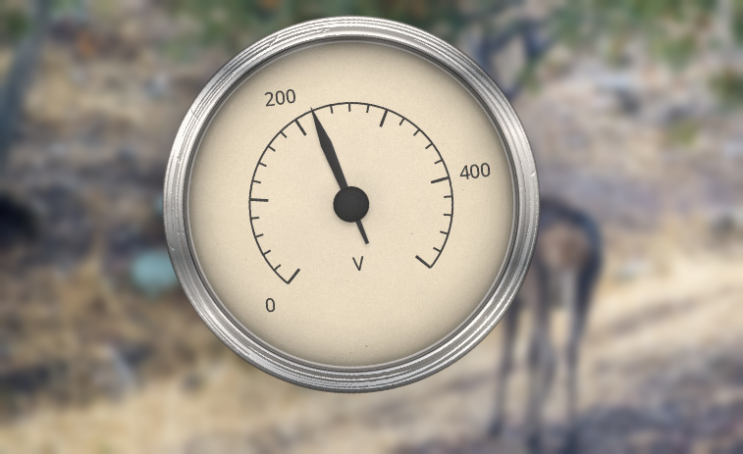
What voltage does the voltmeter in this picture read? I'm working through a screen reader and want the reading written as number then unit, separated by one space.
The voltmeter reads 220 V
